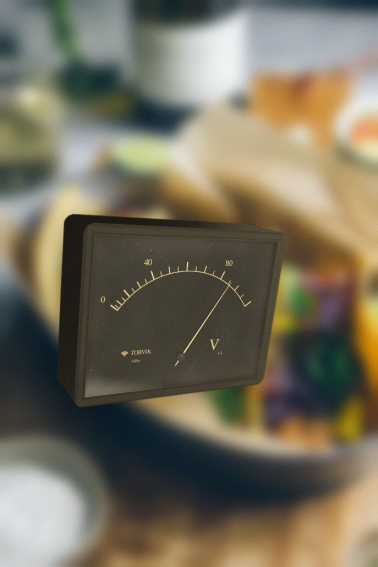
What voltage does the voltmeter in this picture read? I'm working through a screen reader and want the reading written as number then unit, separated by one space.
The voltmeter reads 85 V
